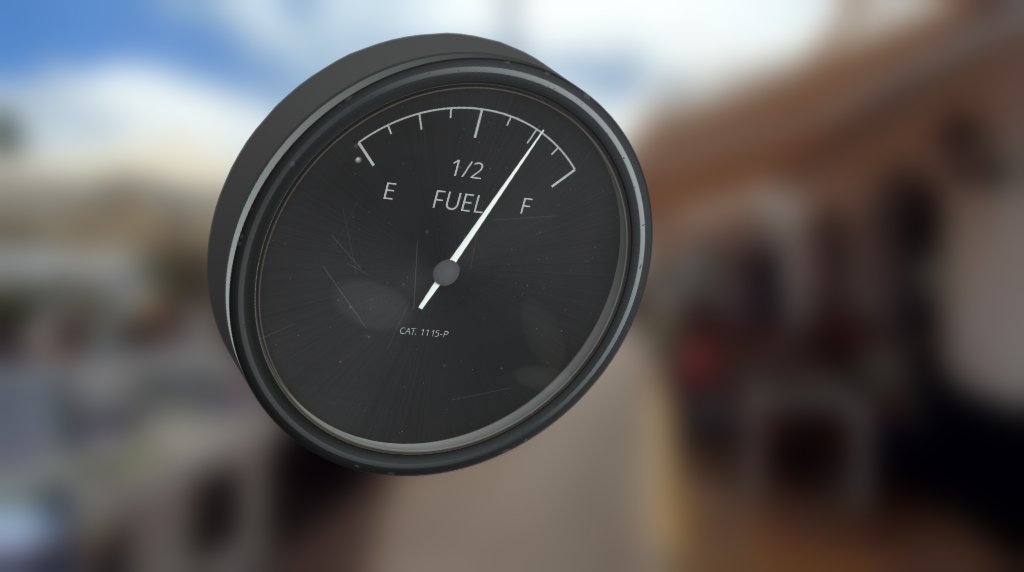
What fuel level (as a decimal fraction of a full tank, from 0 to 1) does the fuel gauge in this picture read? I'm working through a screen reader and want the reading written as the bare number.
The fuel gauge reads 0.75
